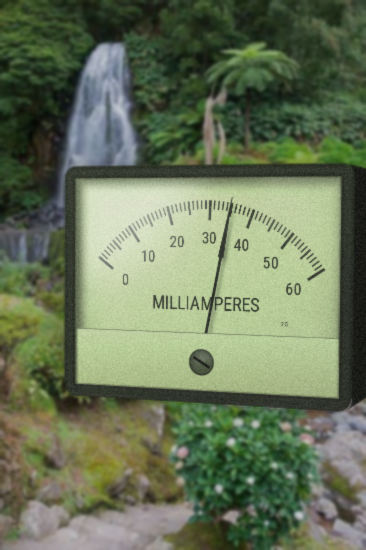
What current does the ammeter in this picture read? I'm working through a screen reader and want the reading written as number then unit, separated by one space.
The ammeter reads 35 mA
